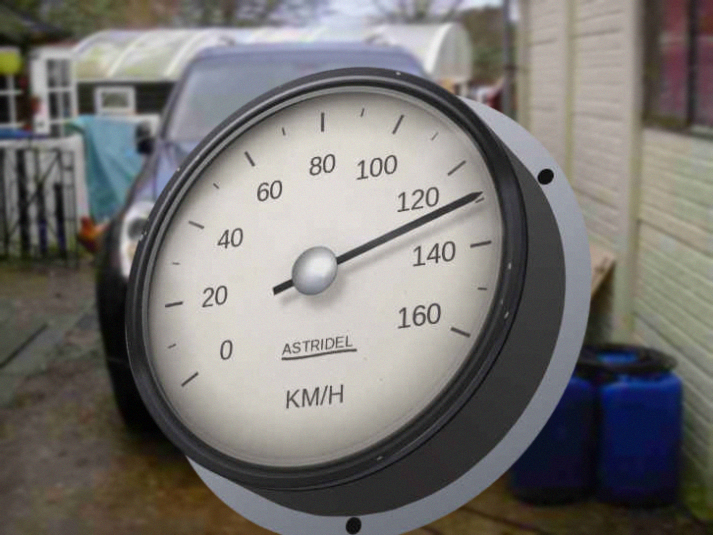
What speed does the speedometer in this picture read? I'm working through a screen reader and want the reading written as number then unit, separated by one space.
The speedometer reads 130 km/h
